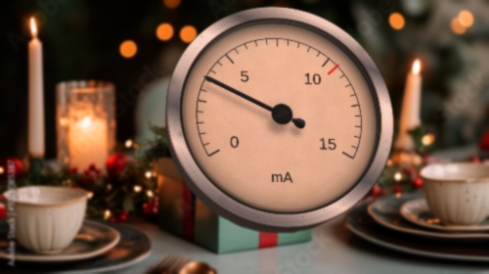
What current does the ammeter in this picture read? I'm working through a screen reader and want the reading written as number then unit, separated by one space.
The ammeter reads 3.5 mA
